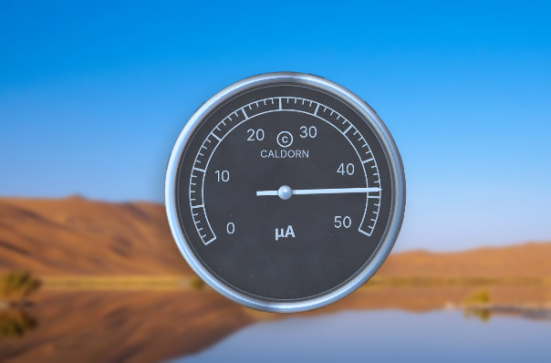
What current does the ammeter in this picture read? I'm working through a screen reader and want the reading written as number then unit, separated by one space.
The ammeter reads 44 µA
